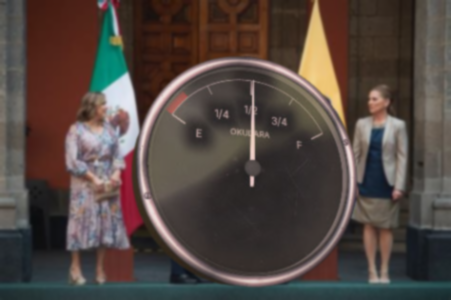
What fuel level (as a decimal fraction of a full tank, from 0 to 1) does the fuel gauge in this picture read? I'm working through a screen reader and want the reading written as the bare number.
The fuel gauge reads 0.5
